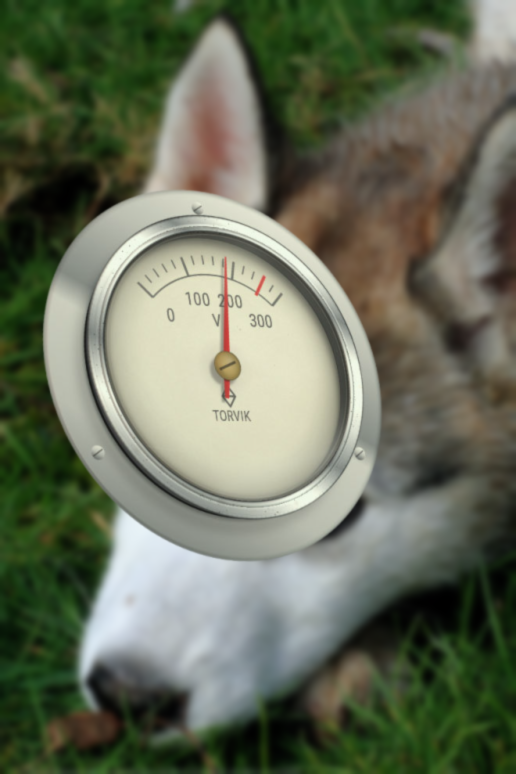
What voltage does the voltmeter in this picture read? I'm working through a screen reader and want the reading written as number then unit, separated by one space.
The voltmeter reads 180 V
